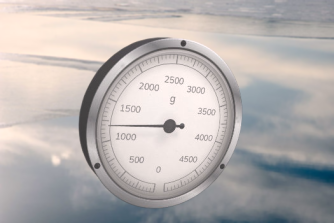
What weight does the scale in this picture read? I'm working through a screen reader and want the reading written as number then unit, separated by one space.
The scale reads 1200 g
